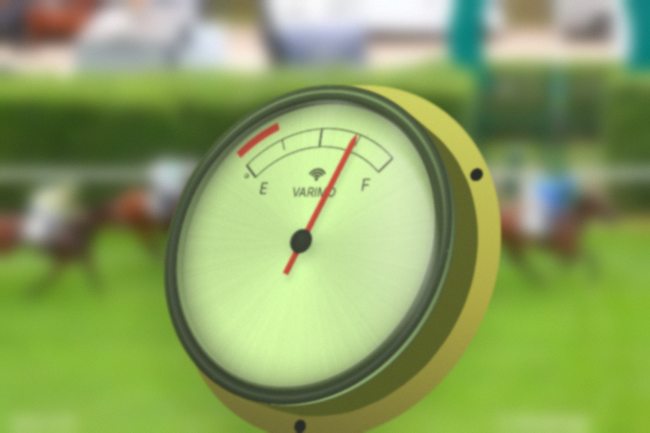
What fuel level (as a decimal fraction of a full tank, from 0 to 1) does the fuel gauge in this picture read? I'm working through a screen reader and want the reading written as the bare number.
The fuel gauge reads 0.75
